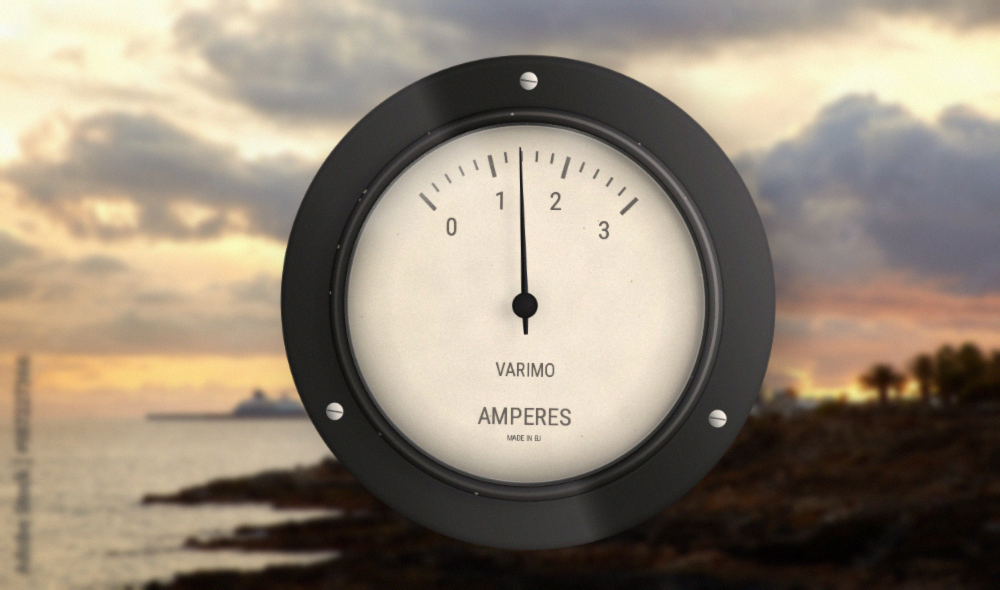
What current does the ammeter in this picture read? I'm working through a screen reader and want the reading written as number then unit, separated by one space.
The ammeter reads 1.4 A
